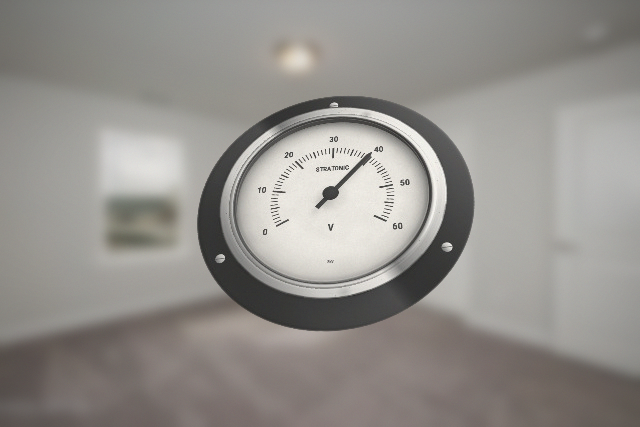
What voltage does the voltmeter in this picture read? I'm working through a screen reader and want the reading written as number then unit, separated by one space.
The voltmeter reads 40 V
